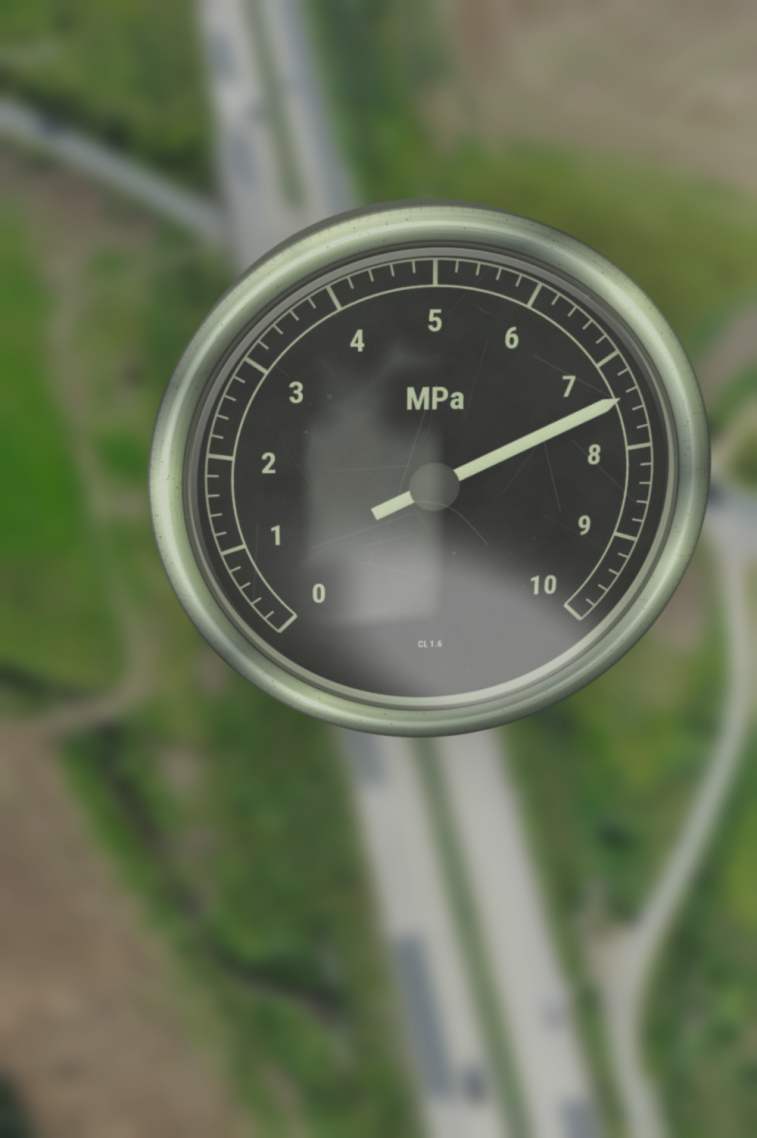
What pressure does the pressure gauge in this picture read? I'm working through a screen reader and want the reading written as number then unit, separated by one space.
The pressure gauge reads 7.4 MPa
